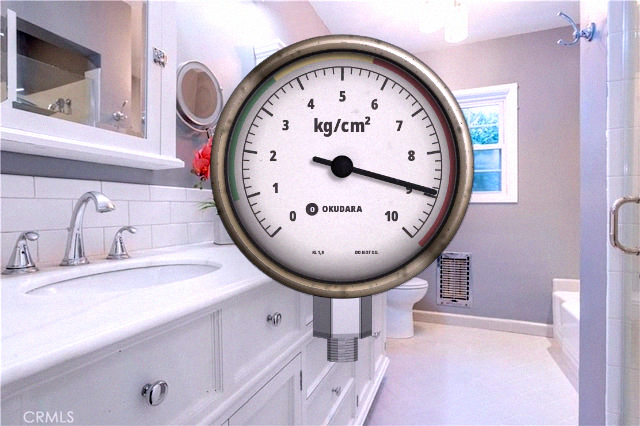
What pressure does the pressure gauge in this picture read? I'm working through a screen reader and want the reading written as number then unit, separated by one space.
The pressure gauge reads 8.9 kg/cm²
